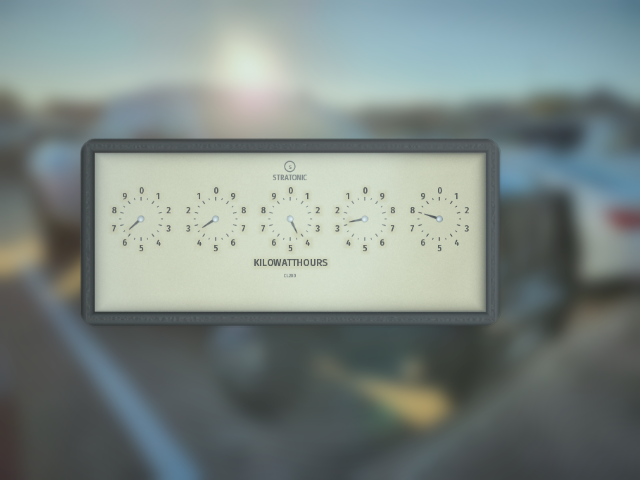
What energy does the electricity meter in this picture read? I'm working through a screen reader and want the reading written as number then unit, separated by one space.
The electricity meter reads 63428 kWh
